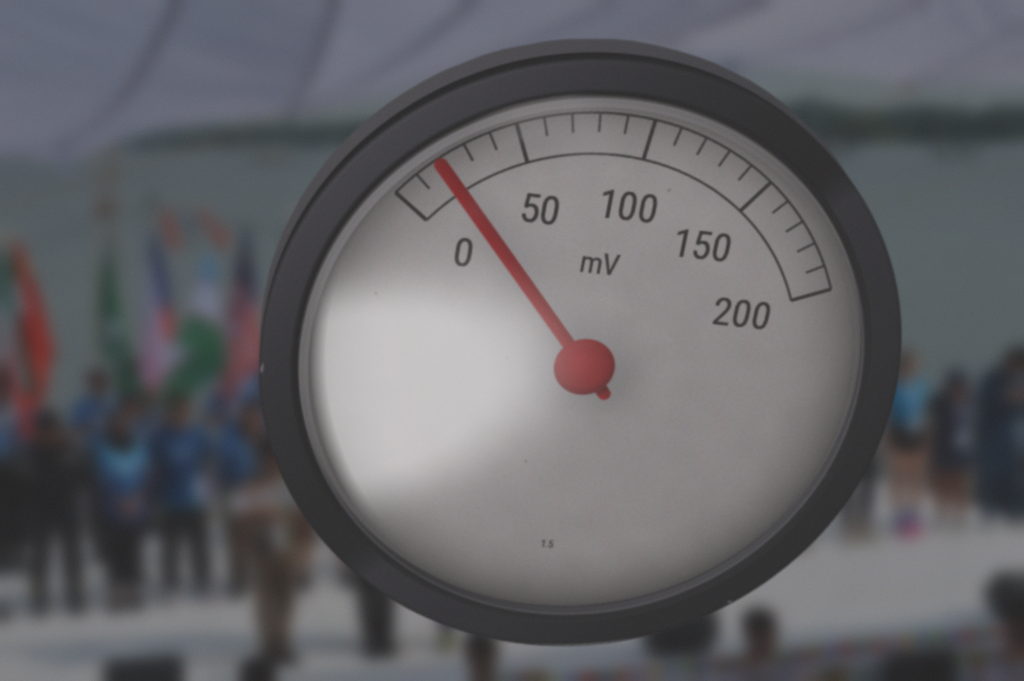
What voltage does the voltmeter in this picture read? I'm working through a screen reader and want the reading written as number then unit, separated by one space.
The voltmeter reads 20 mV
